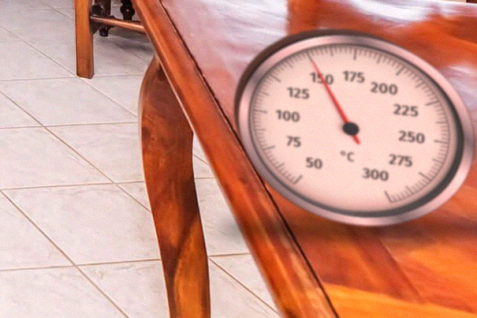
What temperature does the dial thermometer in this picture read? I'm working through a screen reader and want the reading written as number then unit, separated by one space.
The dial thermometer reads 150 °C
